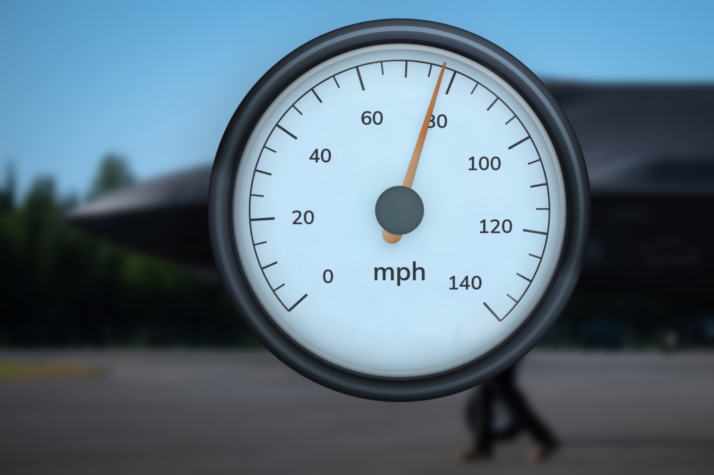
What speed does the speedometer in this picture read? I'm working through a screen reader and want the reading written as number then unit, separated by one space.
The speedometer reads 77.5 mph
